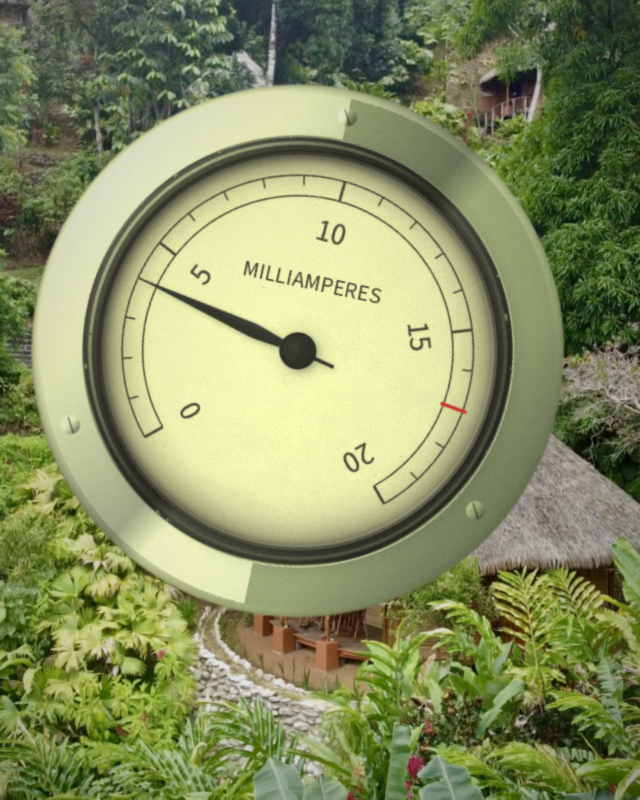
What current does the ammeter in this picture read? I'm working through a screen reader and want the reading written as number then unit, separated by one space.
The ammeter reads 4 mA
